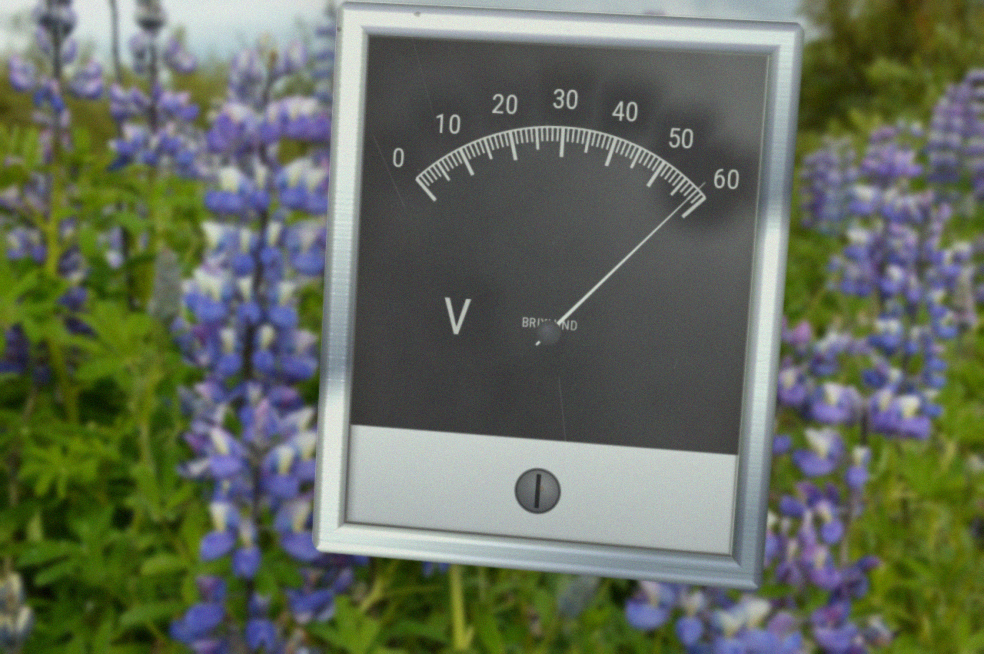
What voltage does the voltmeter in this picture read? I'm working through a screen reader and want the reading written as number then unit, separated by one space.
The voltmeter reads 58 V
